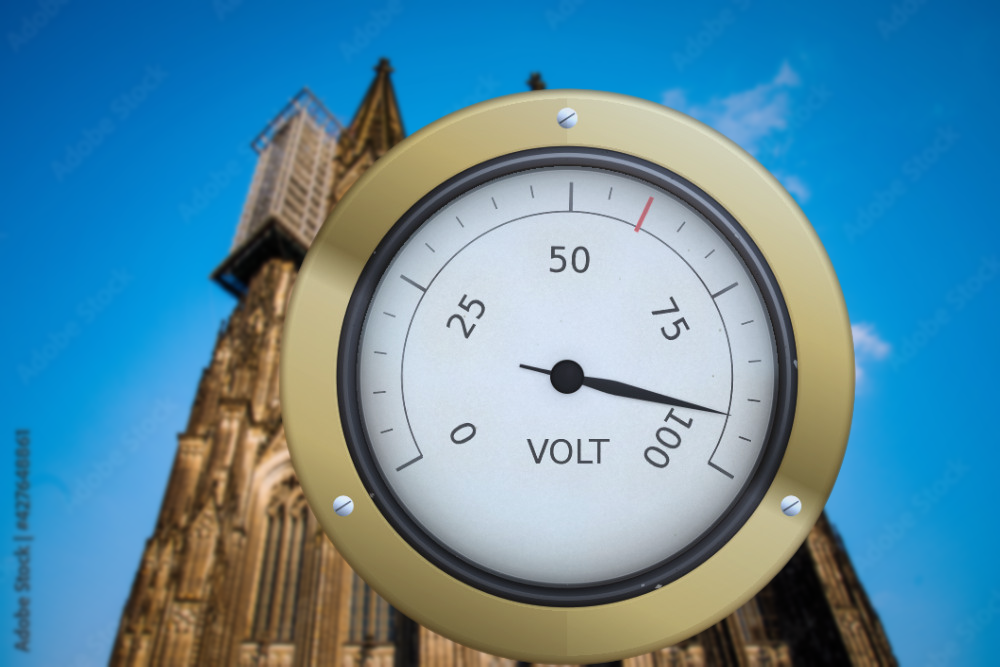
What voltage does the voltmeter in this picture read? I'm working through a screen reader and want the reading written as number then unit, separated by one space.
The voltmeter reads 92.5 V
